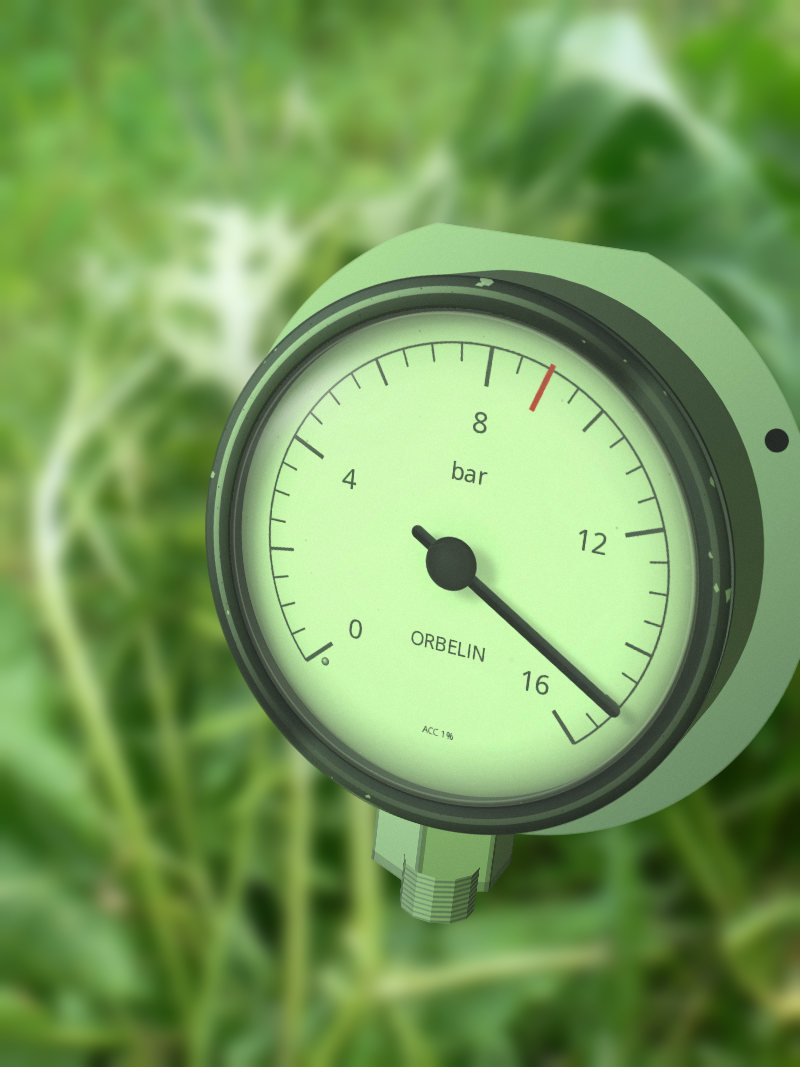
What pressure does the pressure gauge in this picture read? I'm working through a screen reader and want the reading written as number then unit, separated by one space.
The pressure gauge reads 15 bar
